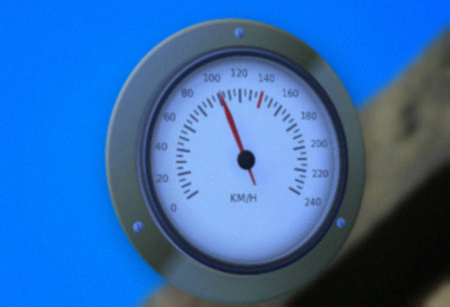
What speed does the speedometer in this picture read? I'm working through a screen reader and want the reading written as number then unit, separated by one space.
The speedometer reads 100 km/h
